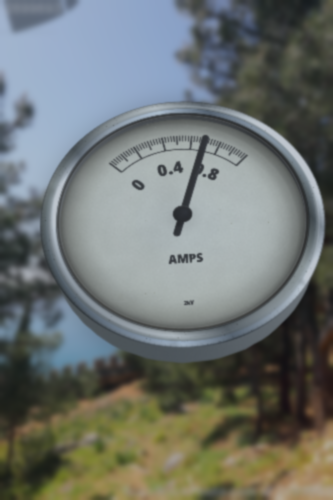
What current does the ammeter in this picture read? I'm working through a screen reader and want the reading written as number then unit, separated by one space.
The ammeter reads 0.7 A
